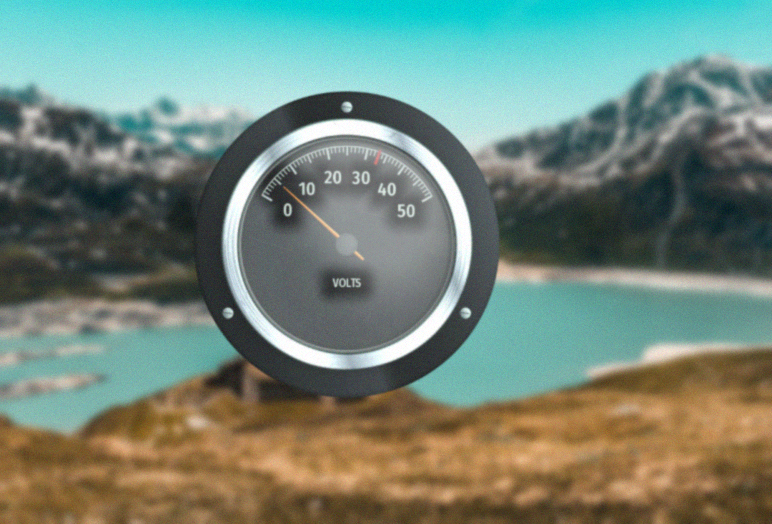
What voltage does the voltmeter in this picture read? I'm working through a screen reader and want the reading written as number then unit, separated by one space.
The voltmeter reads 5 V
